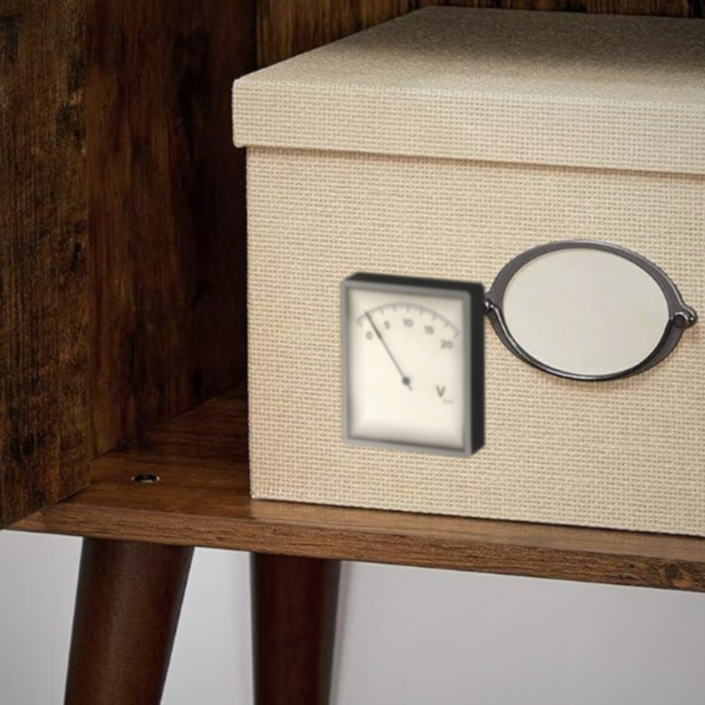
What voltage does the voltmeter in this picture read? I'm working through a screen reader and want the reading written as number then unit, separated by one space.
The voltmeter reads 2.5 V
